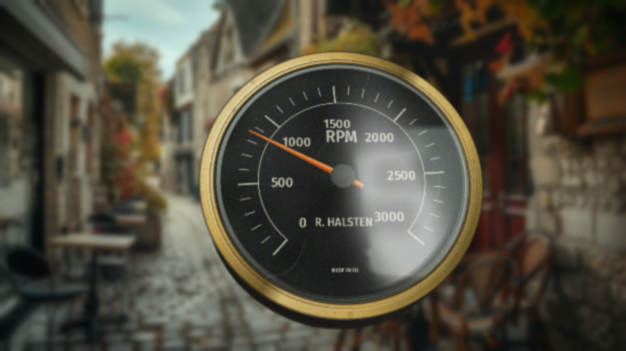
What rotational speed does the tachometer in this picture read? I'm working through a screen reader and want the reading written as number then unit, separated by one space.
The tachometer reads 850 rpm
